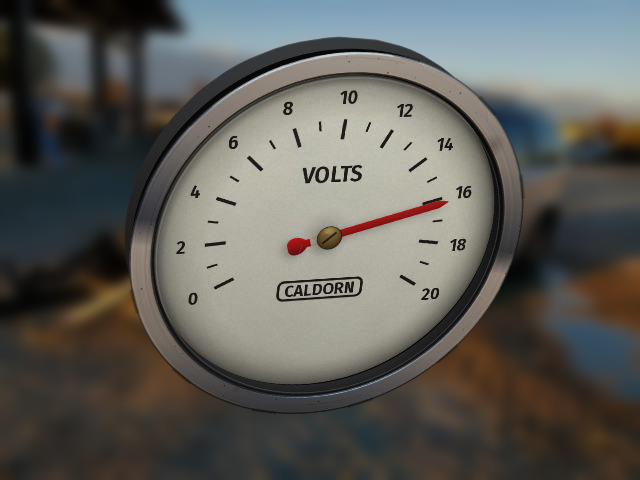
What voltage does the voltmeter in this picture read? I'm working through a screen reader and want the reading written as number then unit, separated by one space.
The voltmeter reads 16 V
